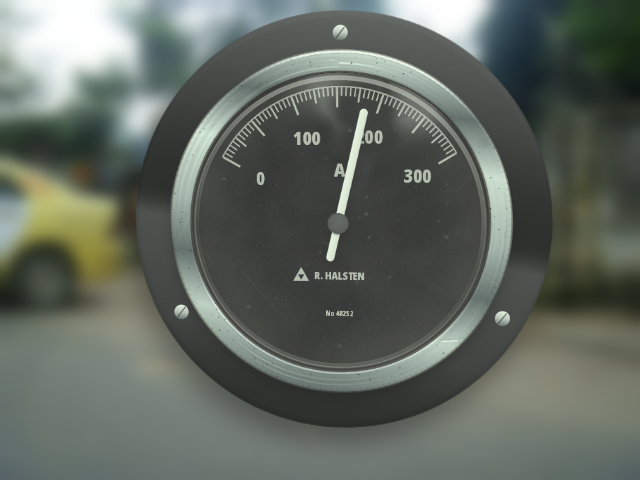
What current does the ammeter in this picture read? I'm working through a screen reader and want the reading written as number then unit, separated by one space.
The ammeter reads 185 A
